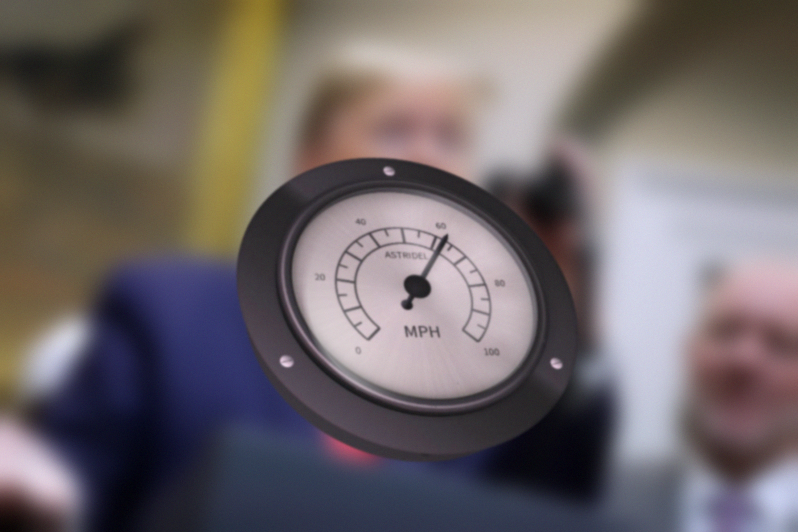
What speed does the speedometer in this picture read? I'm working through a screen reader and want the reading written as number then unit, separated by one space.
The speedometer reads 62.5 mph
